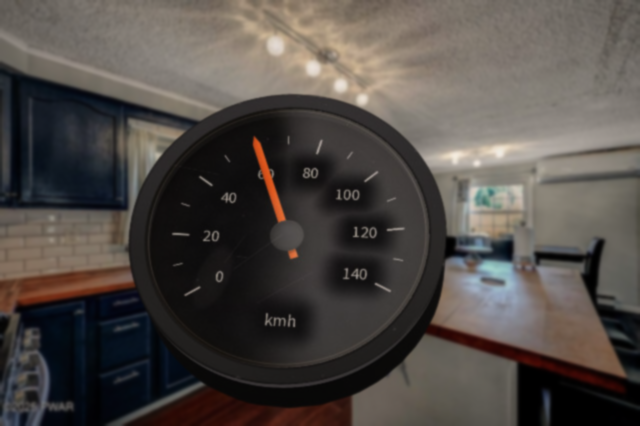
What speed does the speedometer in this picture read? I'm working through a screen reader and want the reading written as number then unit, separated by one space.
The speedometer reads 60 km/h
